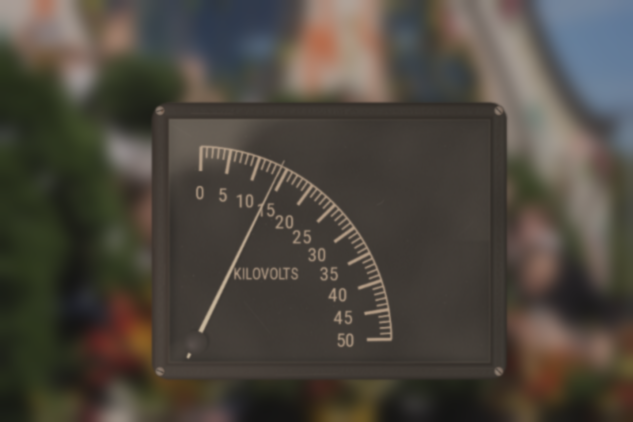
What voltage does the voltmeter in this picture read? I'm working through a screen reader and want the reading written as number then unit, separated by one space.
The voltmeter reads 14 kV
